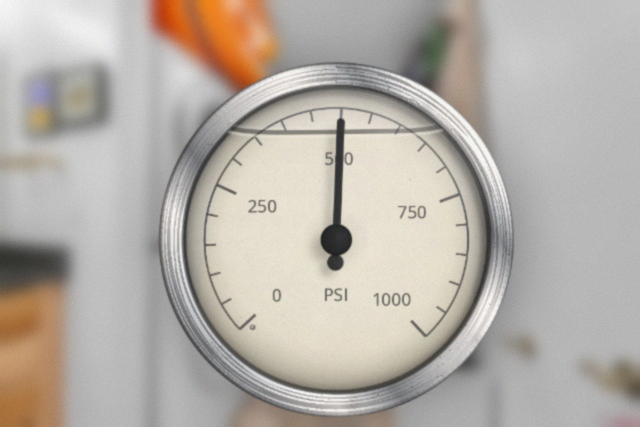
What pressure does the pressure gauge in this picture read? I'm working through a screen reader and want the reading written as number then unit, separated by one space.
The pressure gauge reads 500 psi
